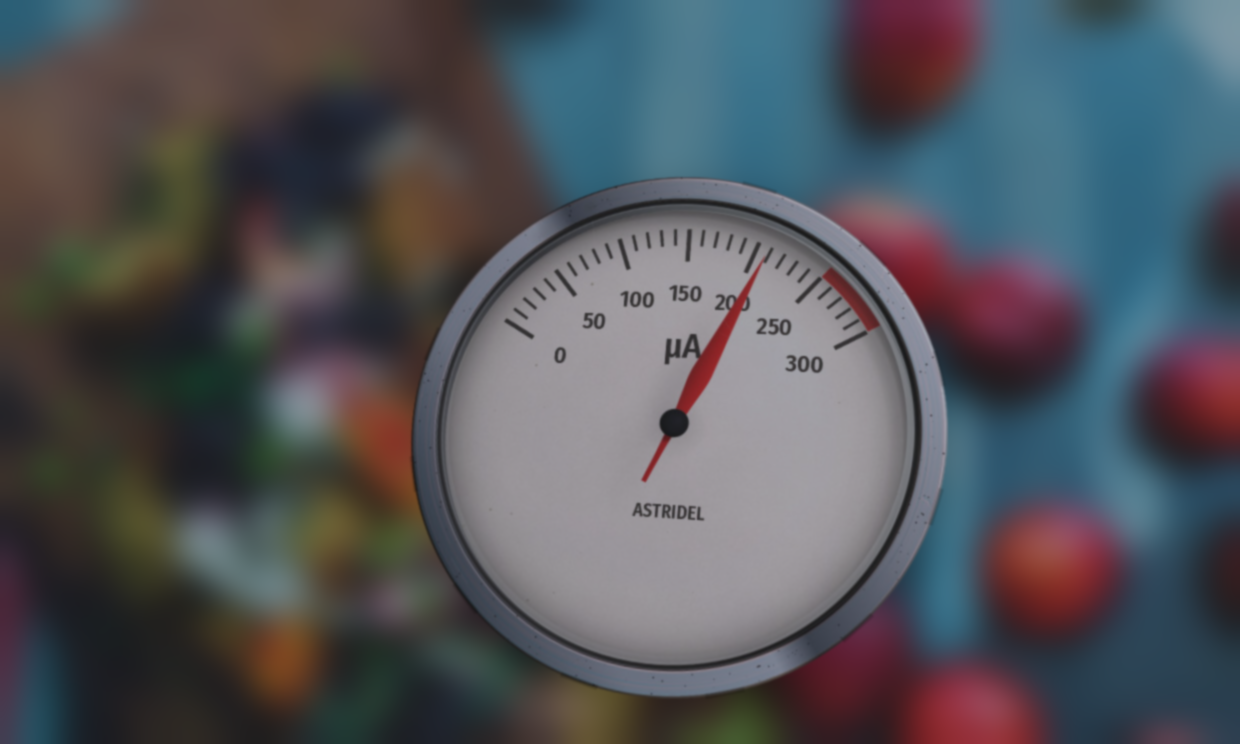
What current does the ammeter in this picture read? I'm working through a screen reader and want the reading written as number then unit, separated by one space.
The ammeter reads 210 µA
